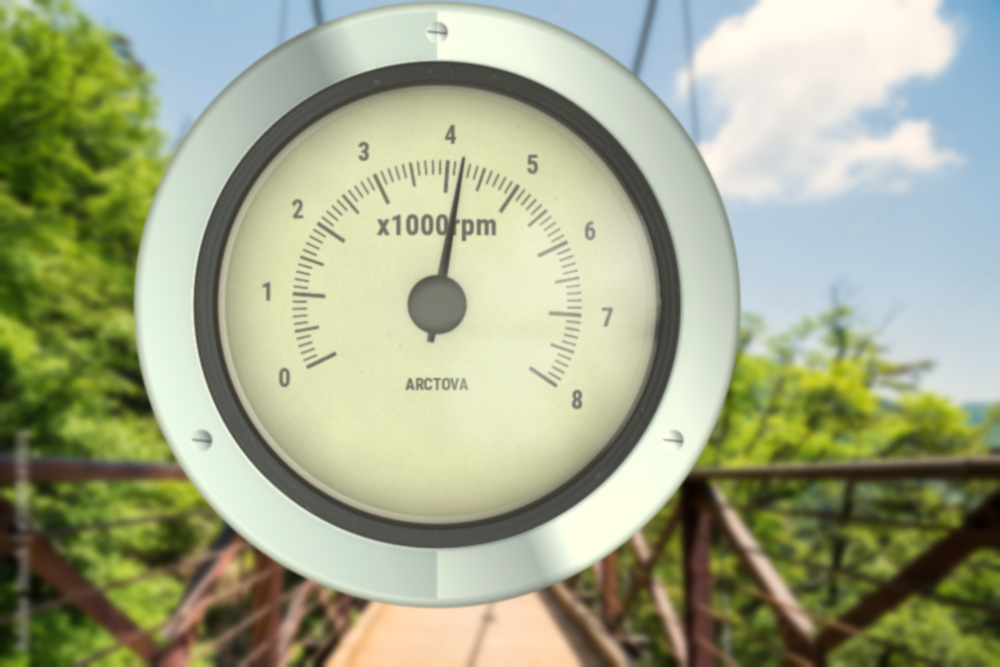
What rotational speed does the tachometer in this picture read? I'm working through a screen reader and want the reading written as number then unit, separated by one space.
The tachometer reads 4200 rpm
